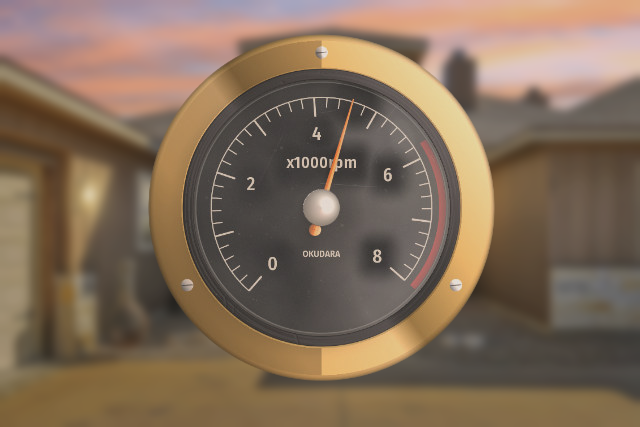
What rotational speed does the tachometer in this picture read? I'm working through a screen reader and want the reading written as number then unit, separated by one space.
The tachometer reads 4600 rpm
